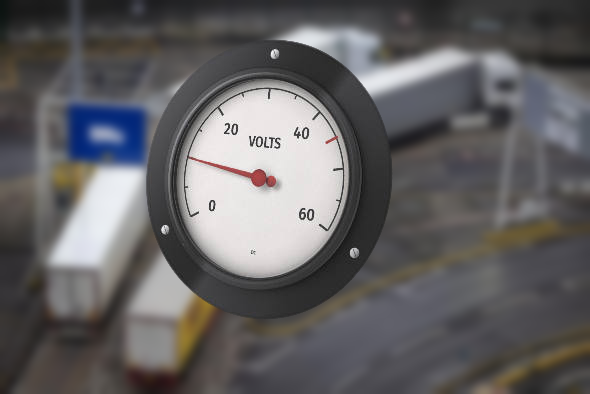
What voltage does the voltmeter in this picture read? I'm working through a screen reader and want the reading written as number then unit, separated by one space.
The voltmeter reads 10 V
